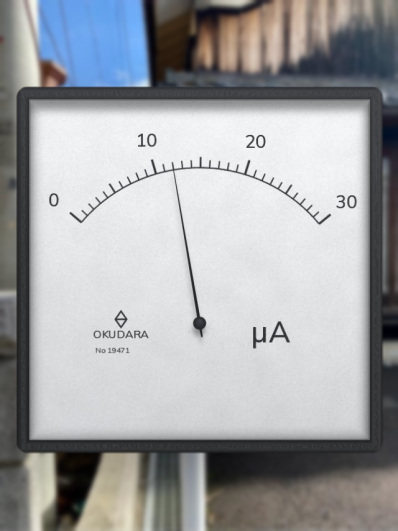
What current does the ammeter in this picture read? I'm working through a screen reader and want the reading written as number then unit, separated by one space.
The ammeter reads 12 µA
